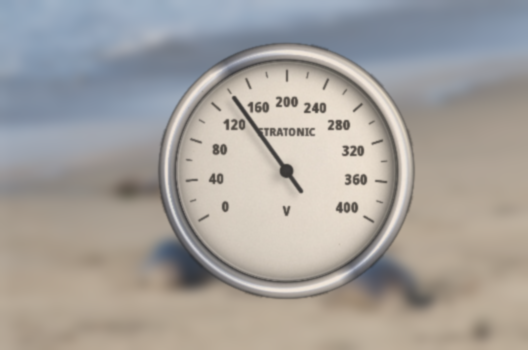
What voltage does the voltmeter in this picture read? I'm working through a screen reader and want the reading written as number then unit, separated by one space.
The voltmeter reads 140 V
